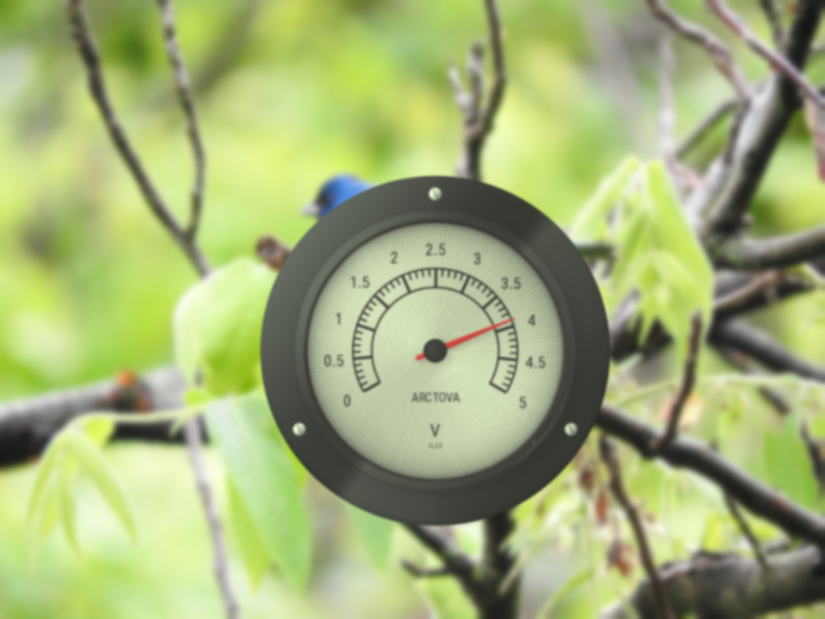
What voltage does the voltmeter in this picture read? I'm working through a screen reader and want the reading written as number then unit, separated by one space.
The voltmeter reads 3.9 V
